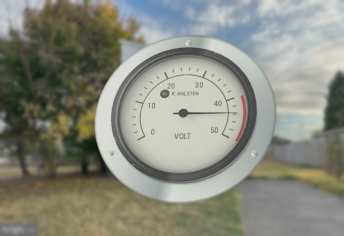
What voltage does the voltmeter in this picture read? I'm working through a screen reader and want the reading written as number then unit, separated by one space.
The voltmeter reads 44 V
